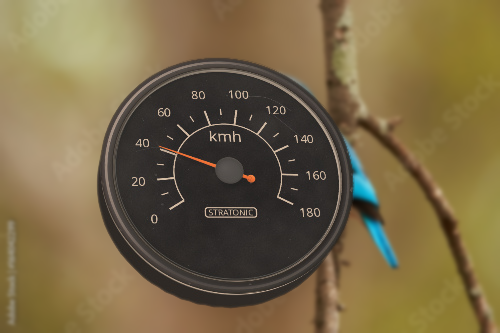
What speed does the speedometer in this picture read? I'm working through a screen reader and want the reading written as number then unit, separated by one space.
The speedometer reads 40 km/h
